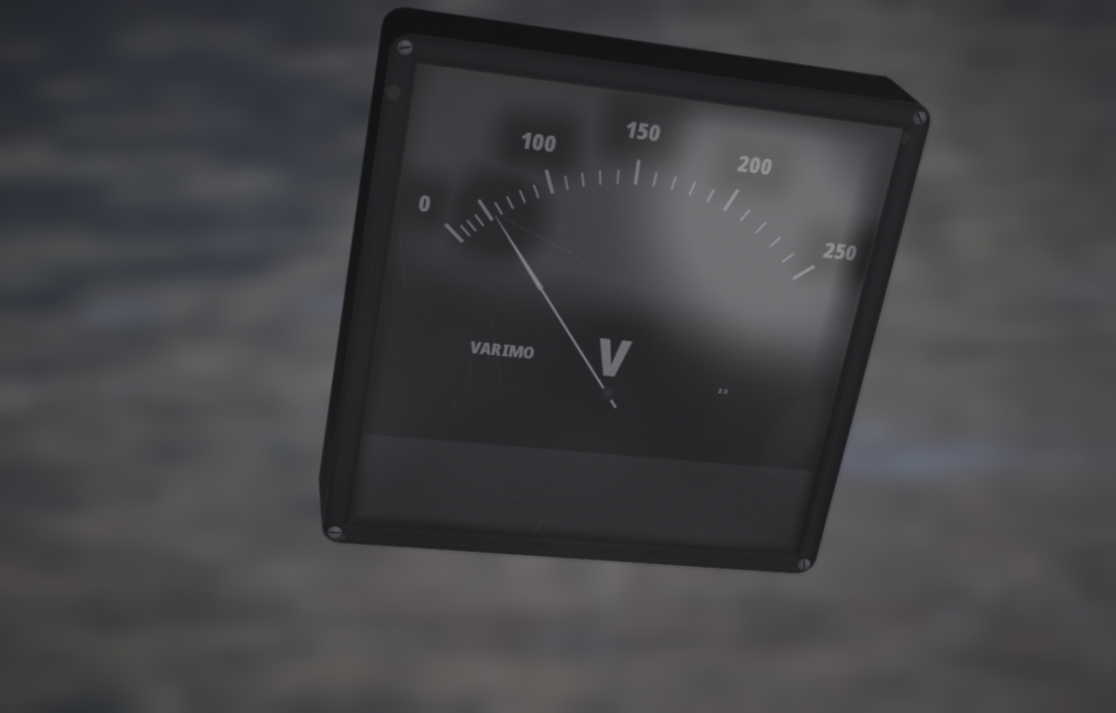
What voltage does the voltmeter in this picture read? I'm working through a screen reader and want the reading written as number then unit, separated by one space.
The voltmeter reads 55 V
